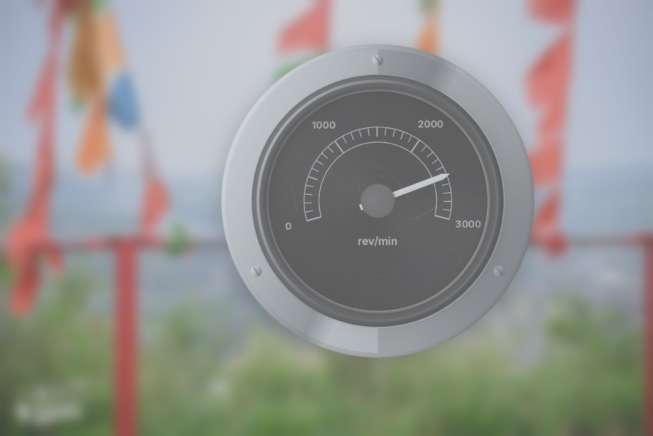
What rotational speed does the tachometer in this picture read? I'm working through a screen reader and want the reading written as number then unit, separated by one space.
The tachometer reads 2500 rpm
